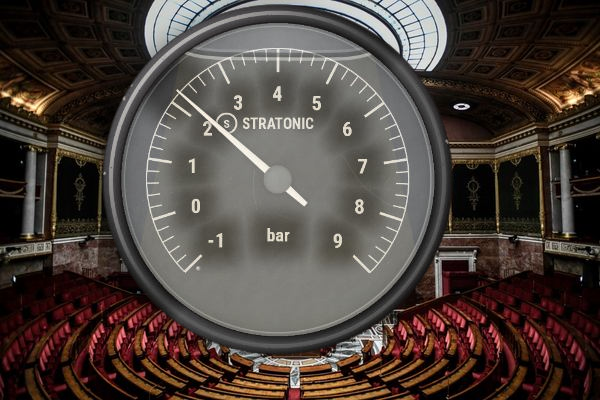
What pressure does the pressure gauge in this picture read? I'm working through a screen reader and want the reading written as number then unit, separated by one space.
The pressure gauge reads 2.2 bar
